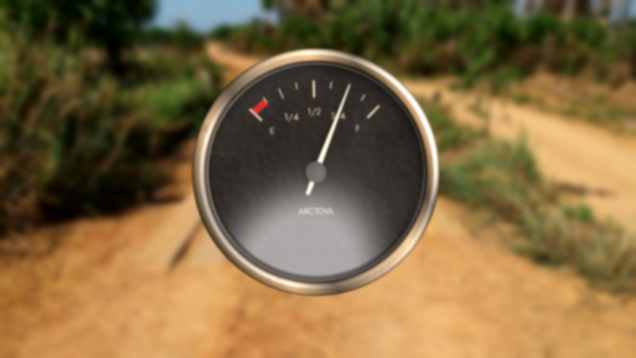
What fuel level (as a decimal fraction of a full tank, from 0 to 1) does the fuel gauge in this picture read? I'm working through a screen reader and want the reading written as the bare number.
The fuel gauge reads 0.75
